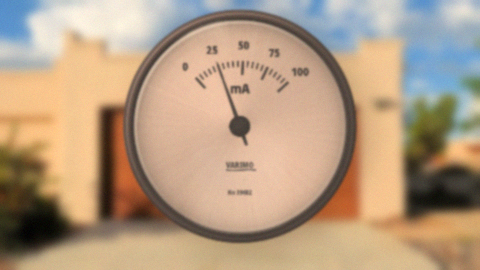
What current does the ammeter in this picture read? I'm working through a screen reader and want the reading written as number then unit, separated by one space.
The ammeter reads 25 mA
